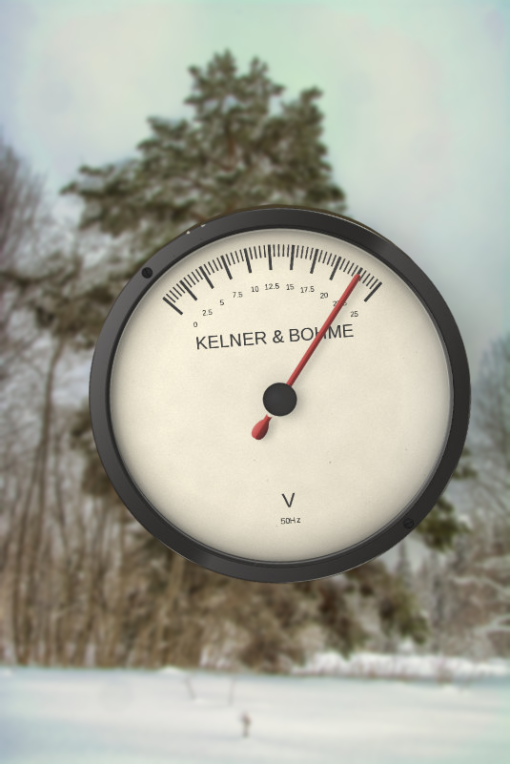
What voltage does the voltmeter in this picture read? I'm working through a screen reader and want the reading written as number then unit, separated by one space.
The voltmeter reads 22.5 V
